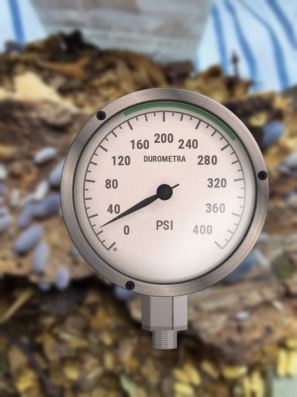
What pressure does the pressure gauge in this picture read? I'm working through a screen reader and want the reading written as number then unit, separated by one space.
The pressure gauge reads 25 psi
